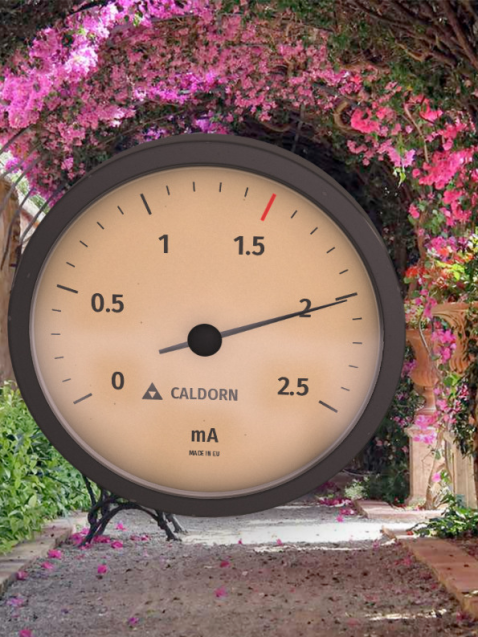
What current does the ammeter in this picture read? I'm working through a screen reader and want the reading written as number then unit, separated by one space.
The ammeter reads 2 mA
